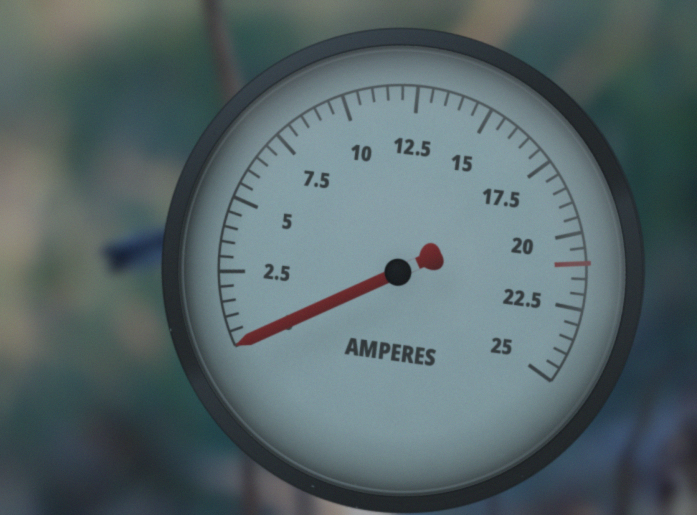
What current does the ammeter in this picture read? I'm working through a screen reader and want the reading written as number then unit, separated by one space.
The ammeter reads 0 A
